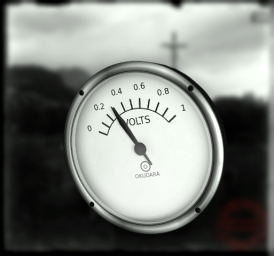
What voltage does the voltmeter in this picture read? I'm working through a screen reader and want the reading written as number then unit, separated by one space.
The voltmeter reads 0.3 V
